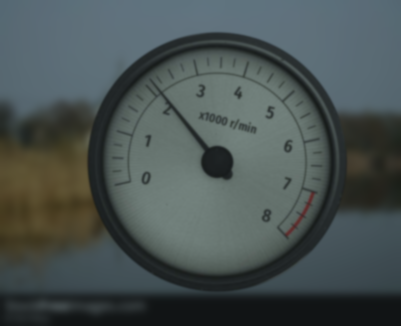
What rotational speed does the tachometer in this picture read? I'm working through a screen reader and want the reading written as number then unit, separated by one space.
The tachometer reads 2125 rpm
